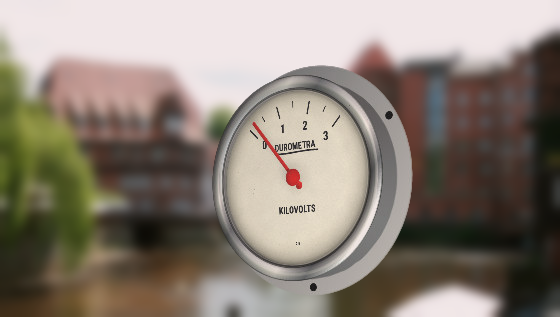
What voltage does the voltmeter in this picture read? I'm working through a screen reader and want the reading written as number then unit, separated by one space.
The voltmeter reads 0.25 kV
